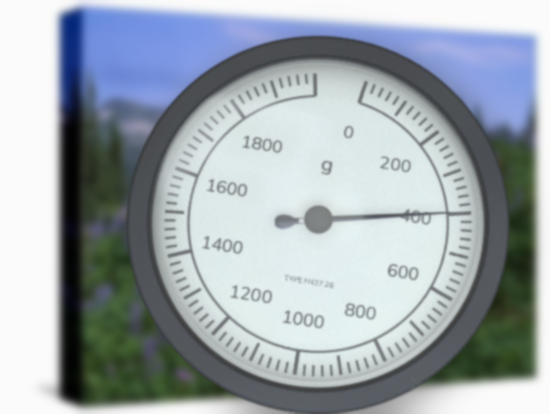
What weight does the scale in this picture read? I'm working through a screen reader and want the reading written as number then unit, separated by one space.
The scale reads 400 g
